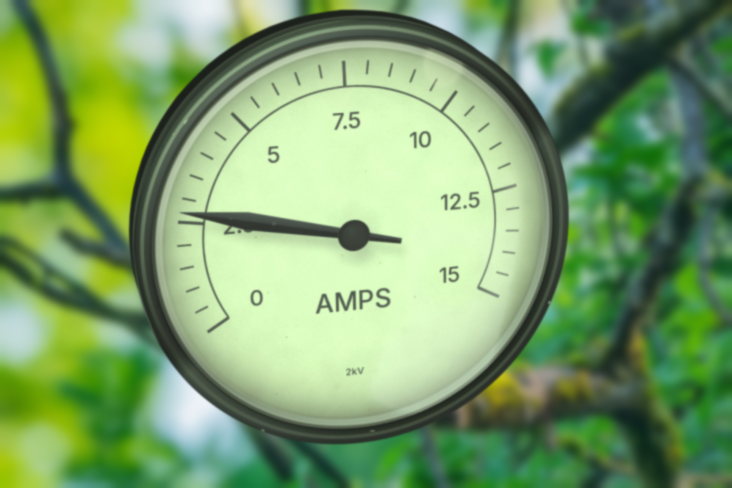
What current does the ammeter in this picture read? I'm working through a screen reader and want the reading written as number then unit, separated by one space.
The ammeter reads 2.75 A
